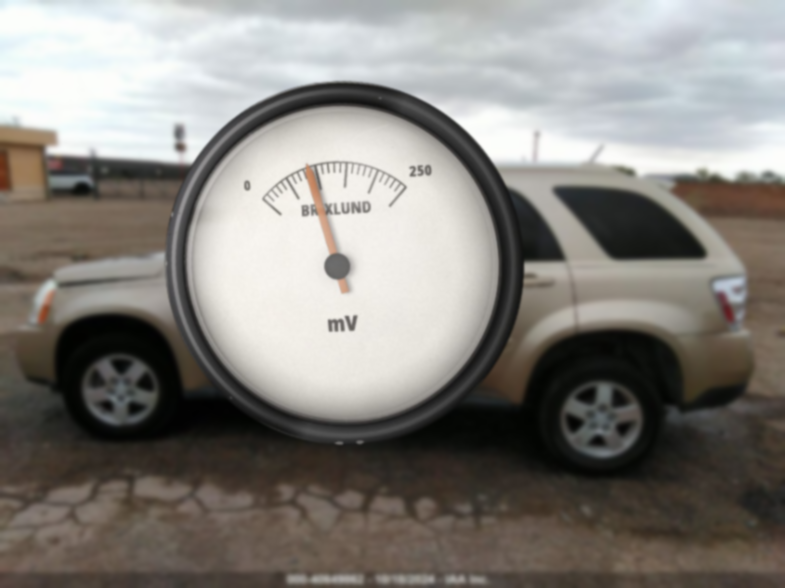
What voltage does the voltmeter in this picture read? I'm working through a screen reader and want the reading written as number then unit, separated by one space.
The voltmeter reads 90 mV
